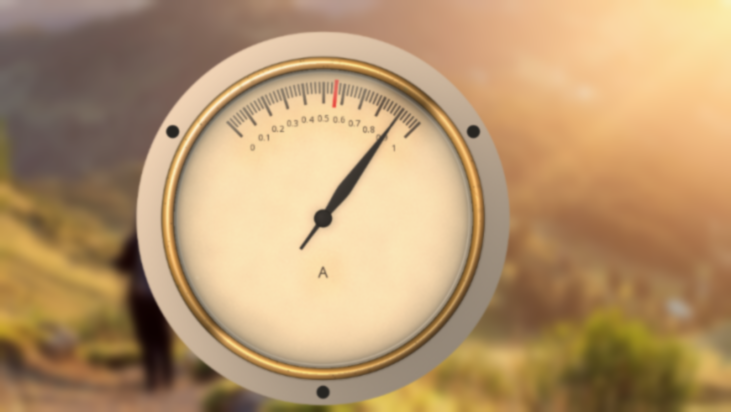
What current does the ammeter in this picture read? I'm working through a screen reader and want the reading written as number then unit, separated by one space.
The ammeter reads 0.9 A
